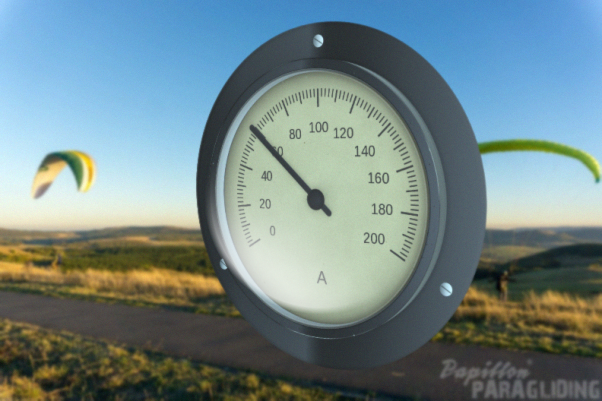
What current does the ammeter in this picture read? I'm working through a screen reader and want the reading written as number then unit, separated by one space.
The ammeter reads 60 A
